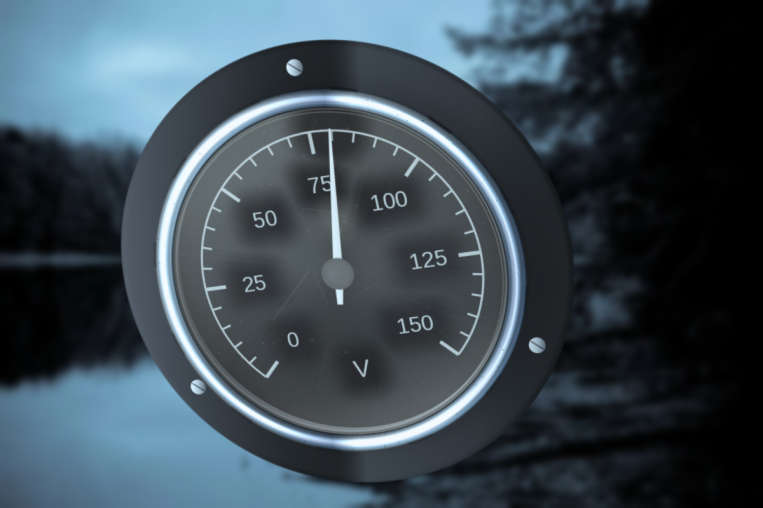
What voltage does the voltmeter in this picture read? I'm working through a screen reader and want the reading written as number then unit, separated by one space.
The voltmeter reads 80 V
